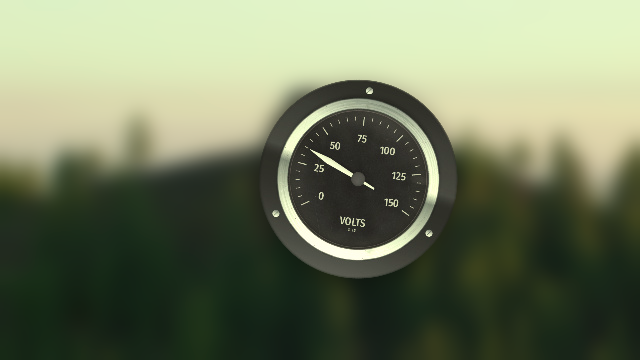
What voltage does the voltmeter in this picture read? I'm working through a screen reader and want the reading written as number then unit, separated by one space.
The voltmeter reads 35 V
